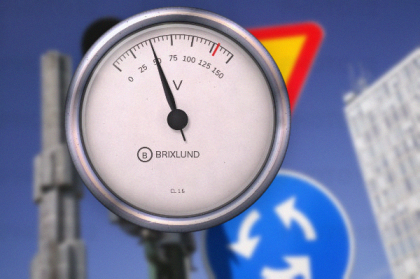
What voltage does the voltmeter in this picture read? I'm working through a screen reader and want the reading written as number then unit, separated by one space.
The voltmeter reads 50 V
